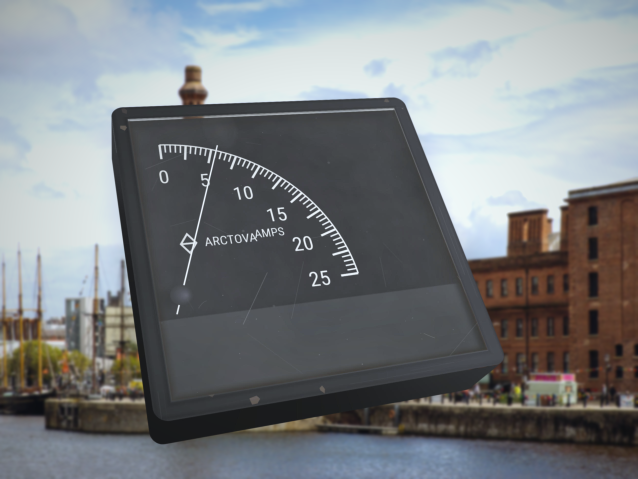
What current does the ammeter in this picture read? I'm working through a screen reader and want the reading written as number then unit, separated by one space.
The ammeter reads 5.5 A
